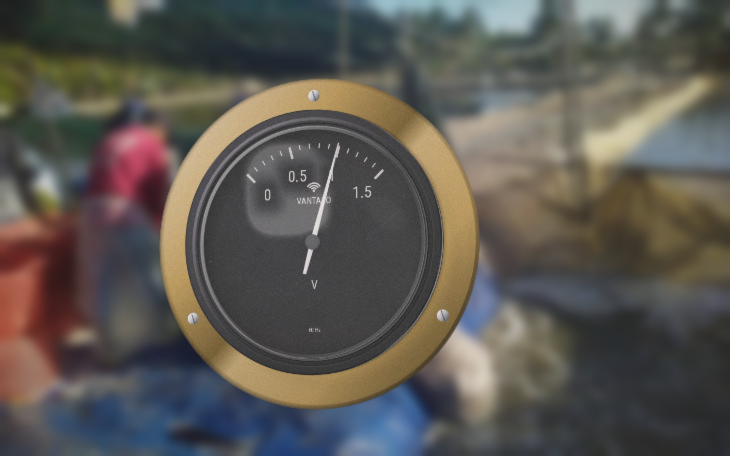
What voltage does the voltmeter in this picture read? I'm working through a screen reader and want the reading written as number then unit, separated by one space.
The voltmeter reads 1 V
